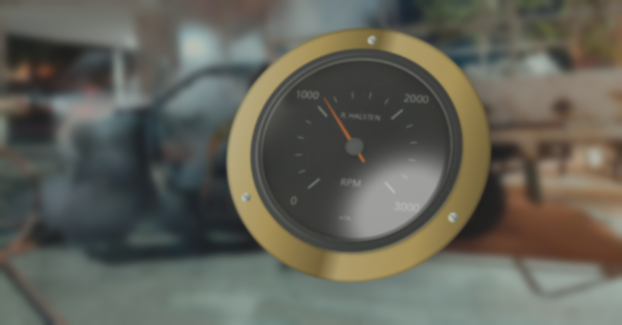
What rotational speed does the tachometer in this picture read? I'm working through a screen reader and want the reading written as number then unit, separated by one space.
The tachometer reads 1100 rpm
